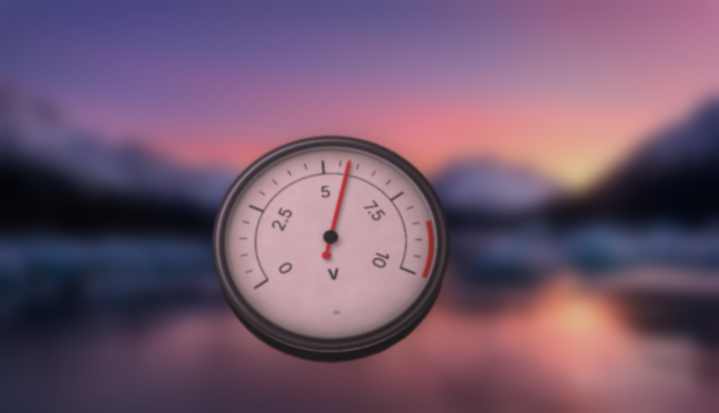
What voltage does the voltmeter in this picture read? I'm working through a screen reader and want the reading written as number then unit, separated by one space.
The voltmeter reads 5.75 V
